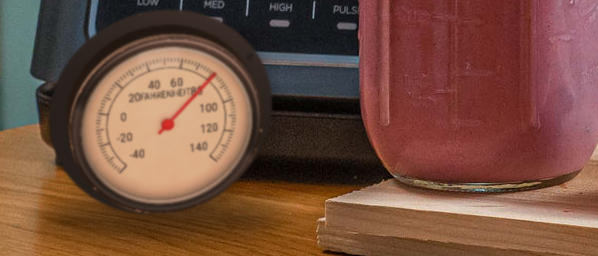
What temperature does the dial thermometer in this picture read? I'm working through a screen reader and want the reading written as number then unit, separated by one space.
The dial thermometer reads 80 °F
